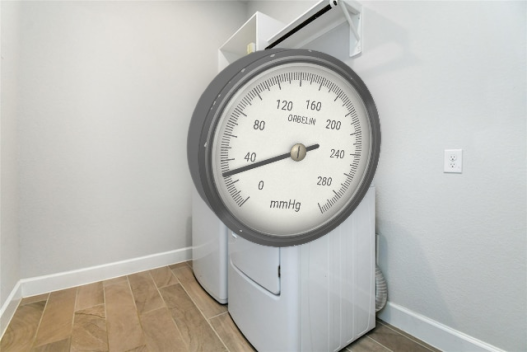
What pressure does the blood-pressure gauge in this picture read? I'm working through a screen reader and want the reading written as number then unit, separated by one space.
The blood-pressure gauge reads 30 mmHg
